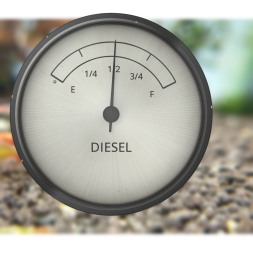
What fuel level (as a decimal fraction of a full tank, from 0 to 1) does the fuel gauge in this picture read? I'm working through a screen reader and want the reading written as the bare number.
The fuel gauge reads 0.5
